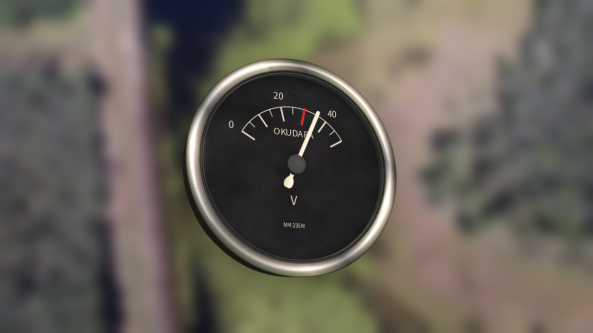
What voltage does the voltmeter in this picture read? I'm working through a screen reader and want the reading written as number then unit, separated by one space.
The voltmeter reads 35 V
